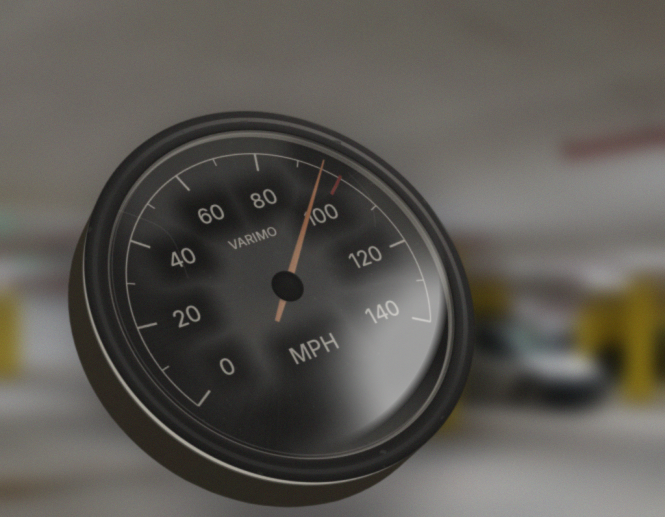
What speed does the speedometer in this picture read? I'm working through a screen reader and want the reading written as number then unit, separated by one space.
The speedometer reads 95 mph
